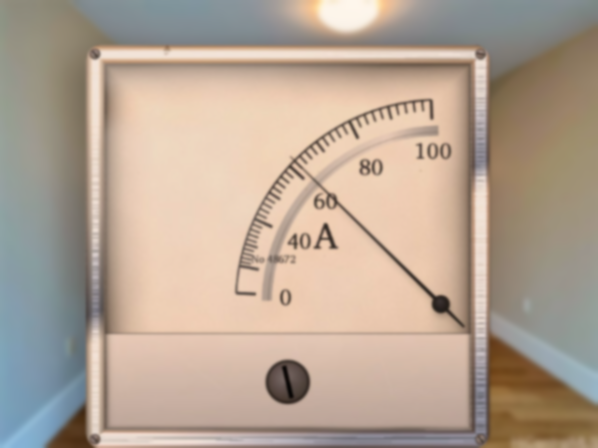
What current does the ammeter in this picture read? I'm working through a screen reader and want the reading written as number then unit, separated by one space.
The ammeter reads 62 A
